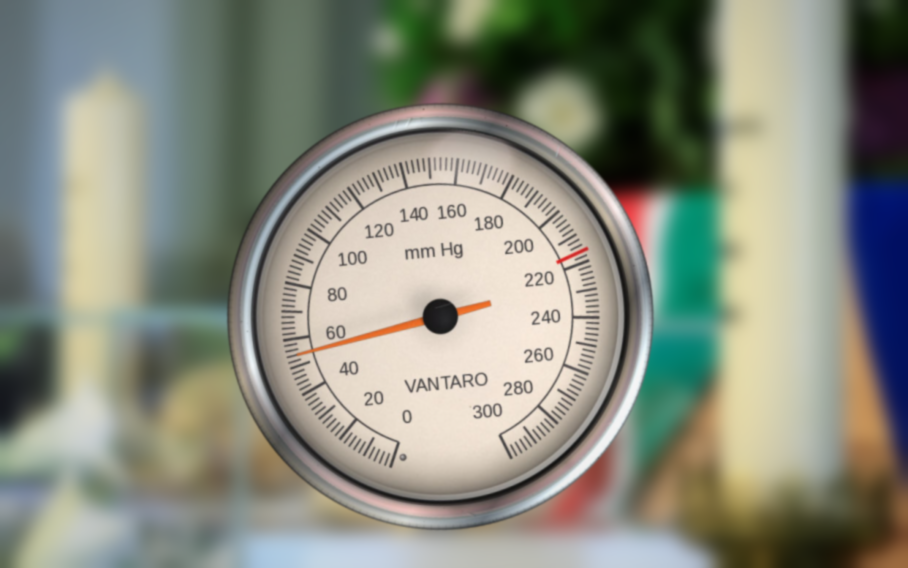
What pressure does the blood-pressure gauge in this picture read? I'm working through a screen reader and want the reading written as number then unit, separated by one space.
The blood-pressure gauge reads 54 mmHg
